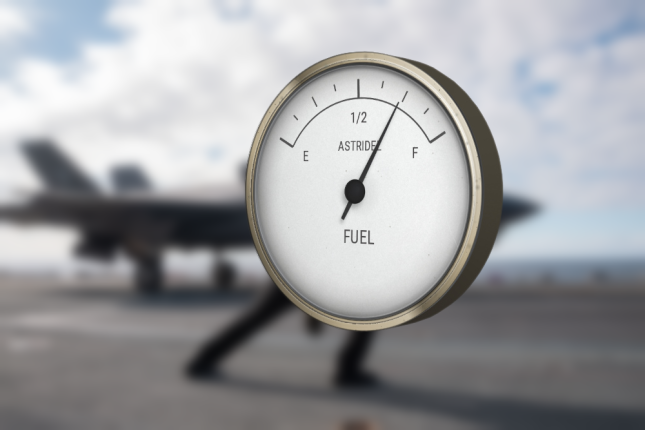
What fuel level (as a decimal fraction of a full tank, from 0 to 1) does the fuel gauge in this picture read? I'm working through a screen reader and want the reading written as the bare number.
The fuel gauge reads 0.75
